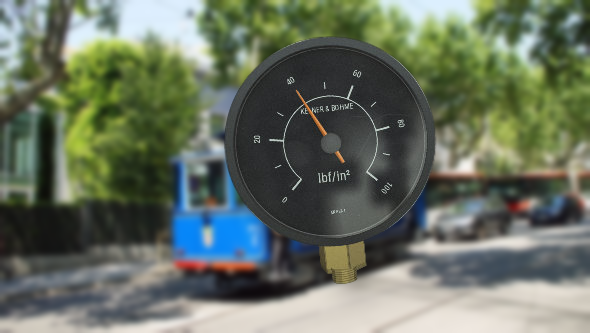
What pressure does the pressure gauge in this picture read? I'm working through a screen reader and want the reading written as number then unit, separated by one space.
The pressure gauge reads 40 psi
